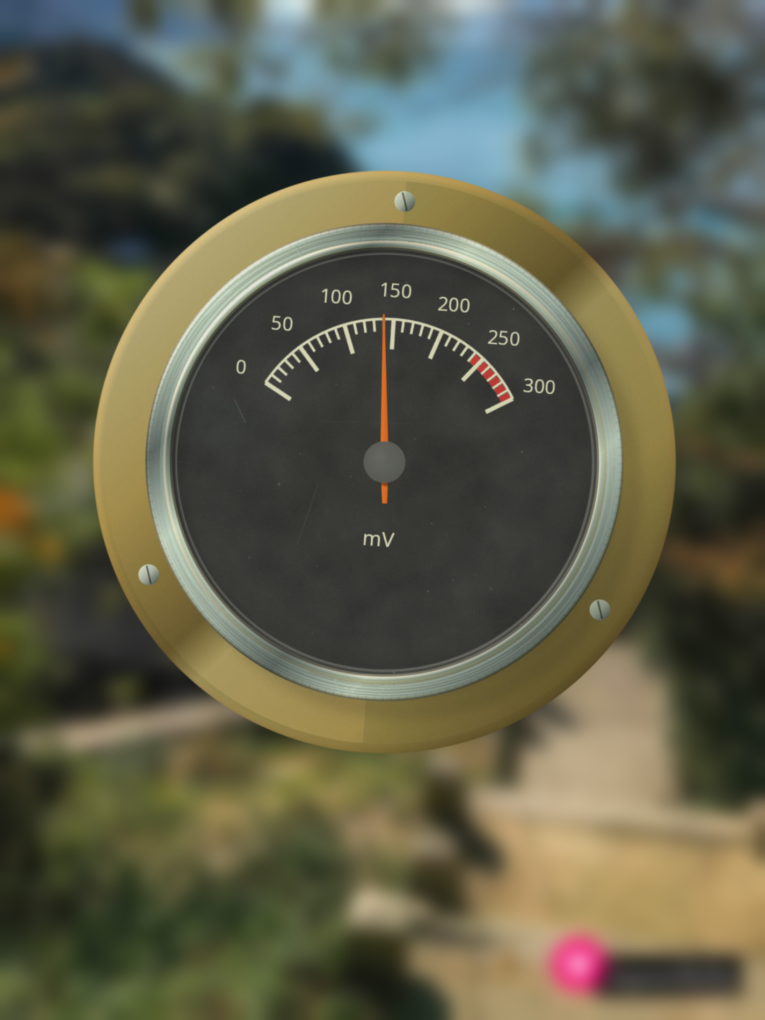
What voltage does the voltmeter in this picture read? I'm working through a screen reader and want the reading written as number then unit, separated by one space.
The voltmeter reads 140 mV
